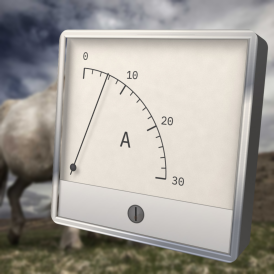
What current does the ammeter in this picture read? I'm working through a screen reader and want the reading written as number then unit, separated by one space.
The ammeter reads 6 A
